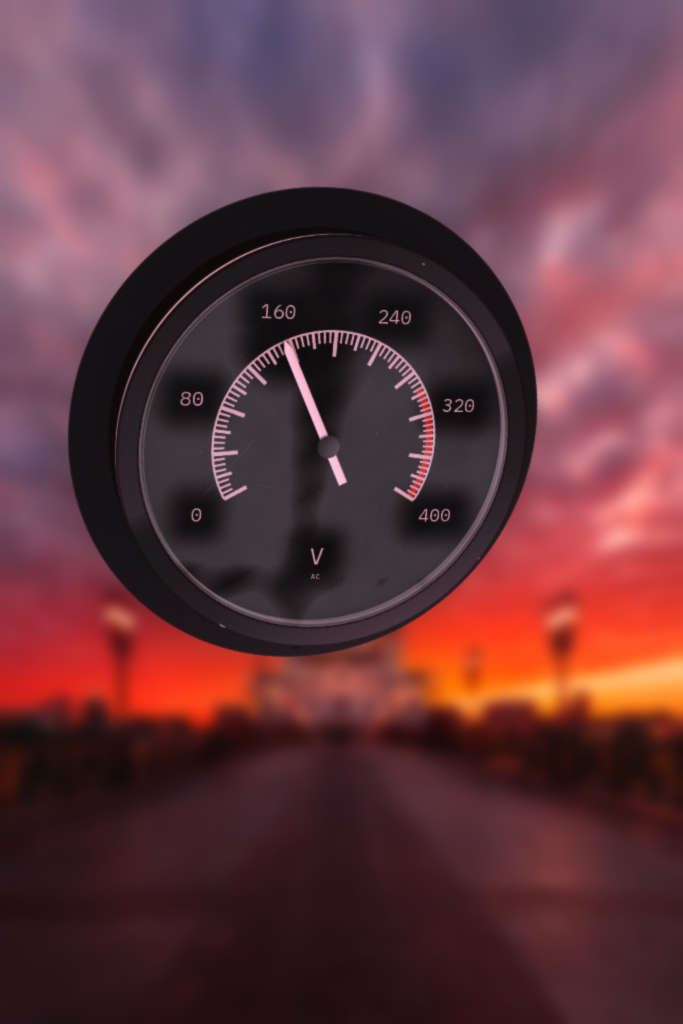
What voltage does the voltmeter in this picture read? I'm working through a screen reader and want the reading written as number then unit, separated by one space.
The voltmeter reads 155 V
